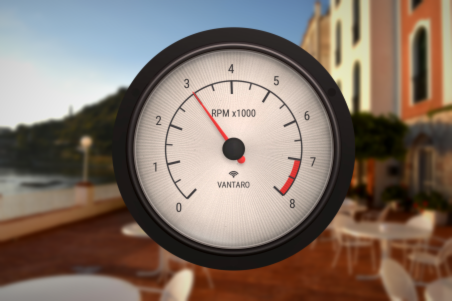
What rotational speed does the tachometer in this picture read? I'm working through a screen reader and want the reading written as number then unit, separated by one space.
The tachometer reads 3000 rpm
